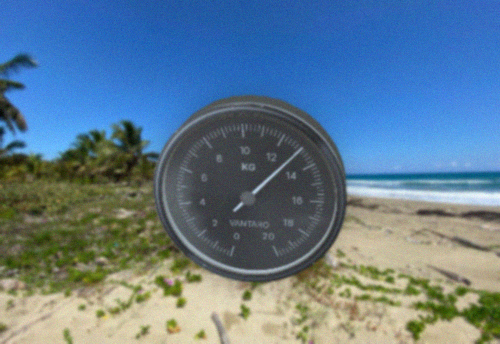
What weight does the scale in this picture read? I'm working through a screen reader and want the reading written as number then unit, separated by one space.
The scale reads 13 kg
